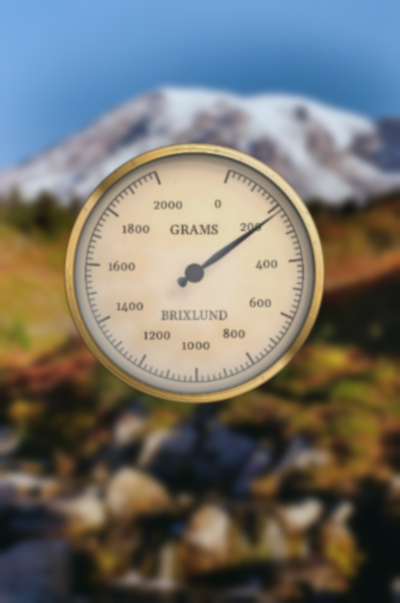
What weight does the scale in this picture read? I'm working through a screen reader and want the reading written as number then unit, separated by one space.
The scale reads 220 g
